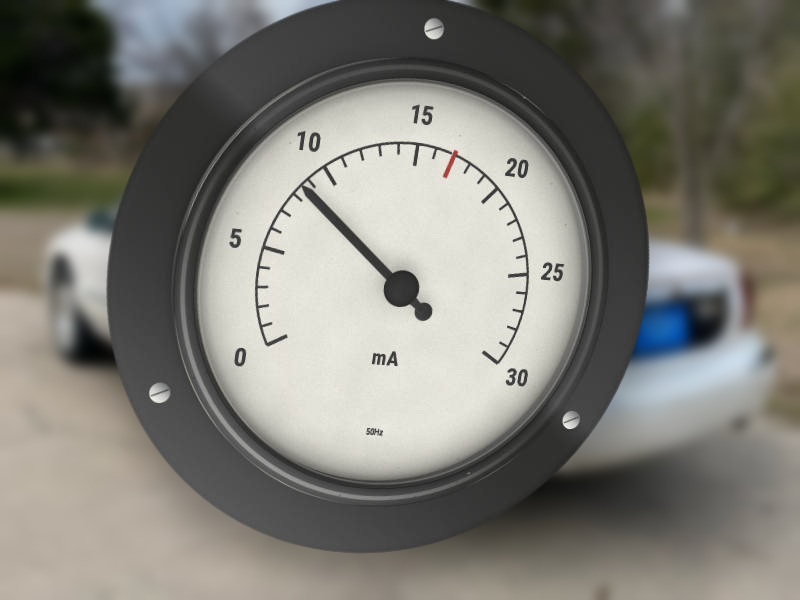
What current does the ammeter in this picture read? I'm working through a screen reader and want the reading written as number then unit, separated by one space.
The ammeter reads 8.5 mA
